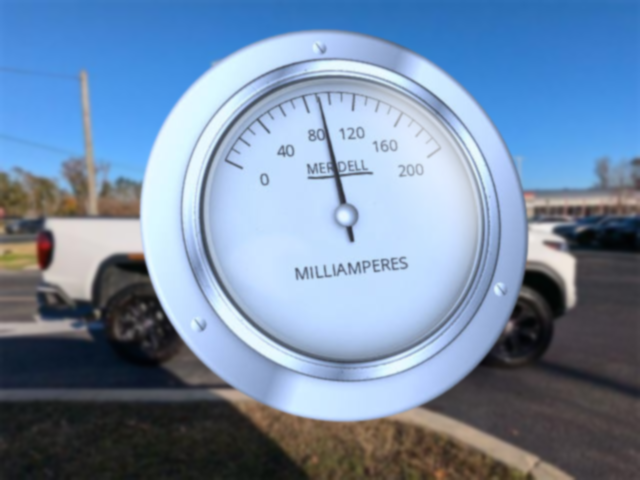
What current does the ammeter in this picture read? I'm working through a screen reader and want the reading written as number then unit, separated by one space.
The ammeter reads 90 mA
